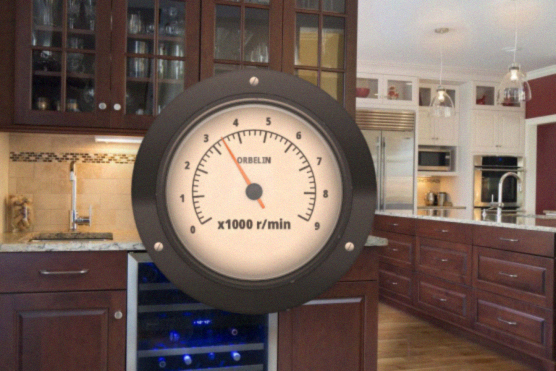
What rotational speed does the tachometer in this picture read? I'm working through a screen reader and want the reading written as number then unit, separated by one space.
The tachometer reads 3400 rpm
